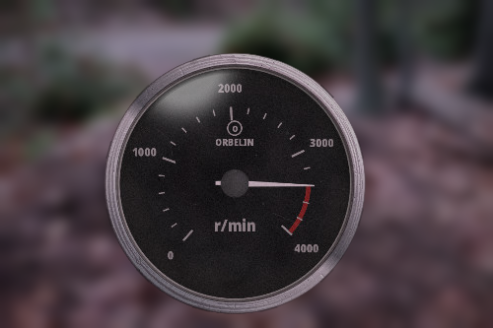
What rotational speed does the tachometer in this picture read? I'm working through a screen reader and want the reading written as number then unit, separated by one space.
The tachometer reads 3400 rpm
